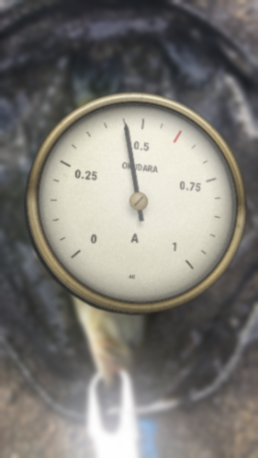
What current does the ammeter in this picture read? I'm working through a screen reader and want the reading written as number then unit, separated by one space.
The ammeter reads 0.45 A
